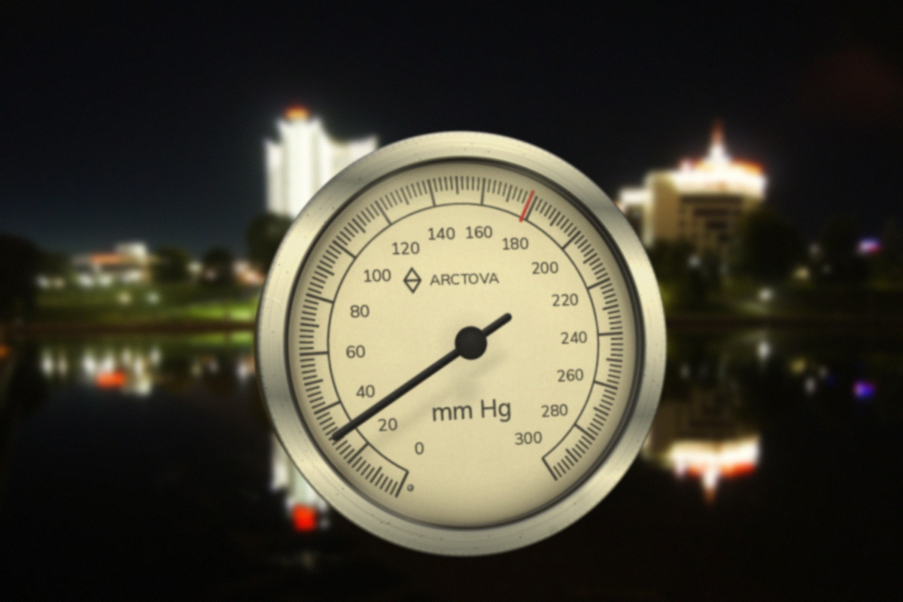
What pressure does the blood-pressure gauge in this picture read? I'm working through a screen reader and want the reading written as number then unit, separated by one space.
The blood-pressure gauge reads 30 mmHg
